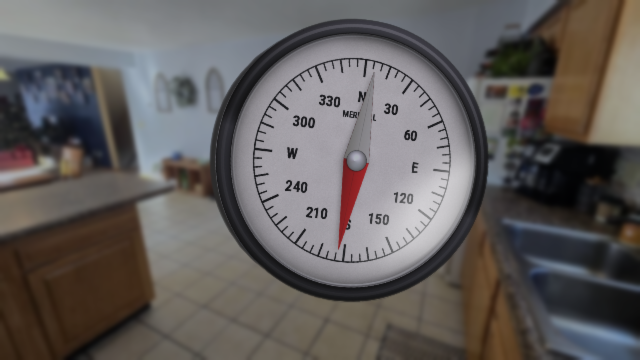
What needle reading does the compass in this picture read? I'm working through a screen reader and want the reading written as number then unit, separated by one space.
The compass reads 185 °
